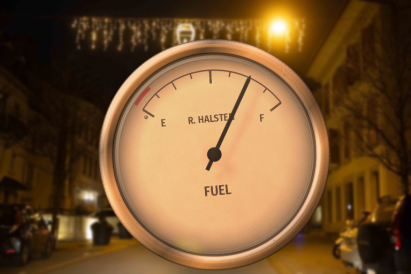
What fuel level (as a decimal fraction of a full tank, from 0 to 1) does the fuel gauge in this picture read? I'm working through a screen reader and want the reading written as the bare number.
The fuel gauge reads 0.75
